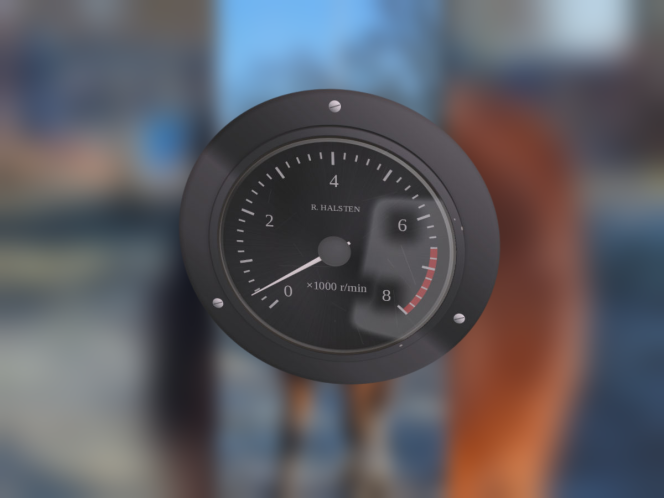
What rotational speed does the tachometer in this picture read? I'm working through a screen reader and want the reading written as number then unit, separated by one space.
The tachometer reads 400 rpm
